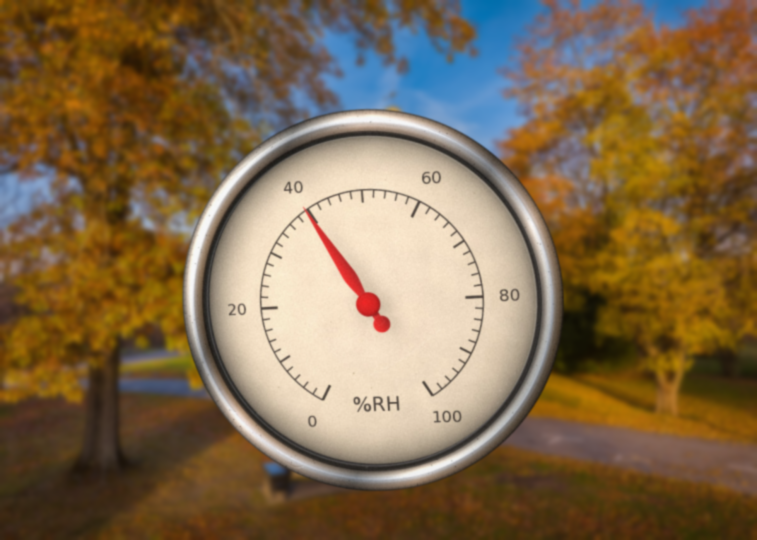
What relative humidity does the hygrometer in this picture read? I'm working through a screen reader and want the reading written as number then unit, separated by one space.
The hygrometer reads 40 %
